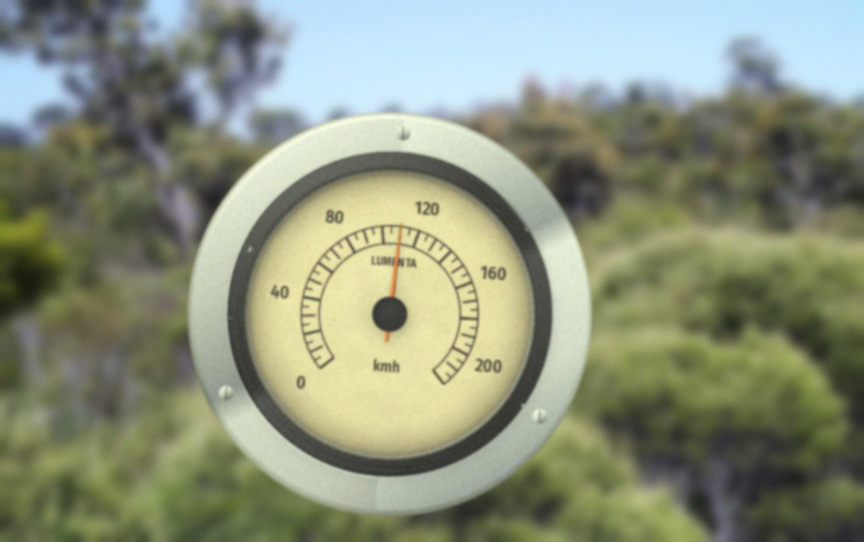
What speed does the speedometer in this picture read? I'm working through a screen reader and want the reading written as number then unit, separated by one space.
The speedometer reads 110 km/h
